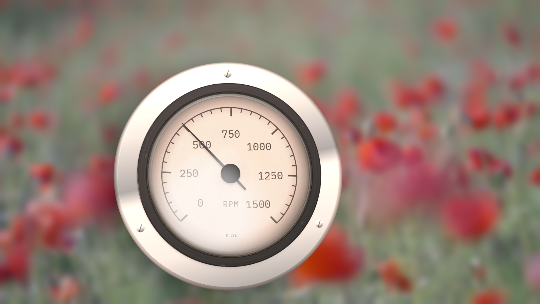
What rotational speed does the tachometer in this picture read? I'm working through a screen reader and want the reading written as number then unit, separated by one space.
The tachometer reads 500 rpm
